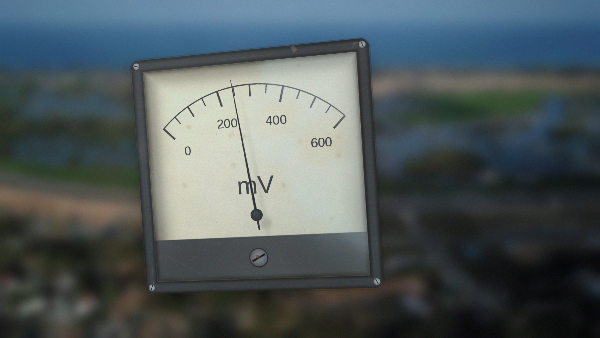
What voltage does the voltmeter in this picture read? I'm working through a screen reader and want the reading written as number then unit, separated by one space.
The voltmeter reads 250 mV
